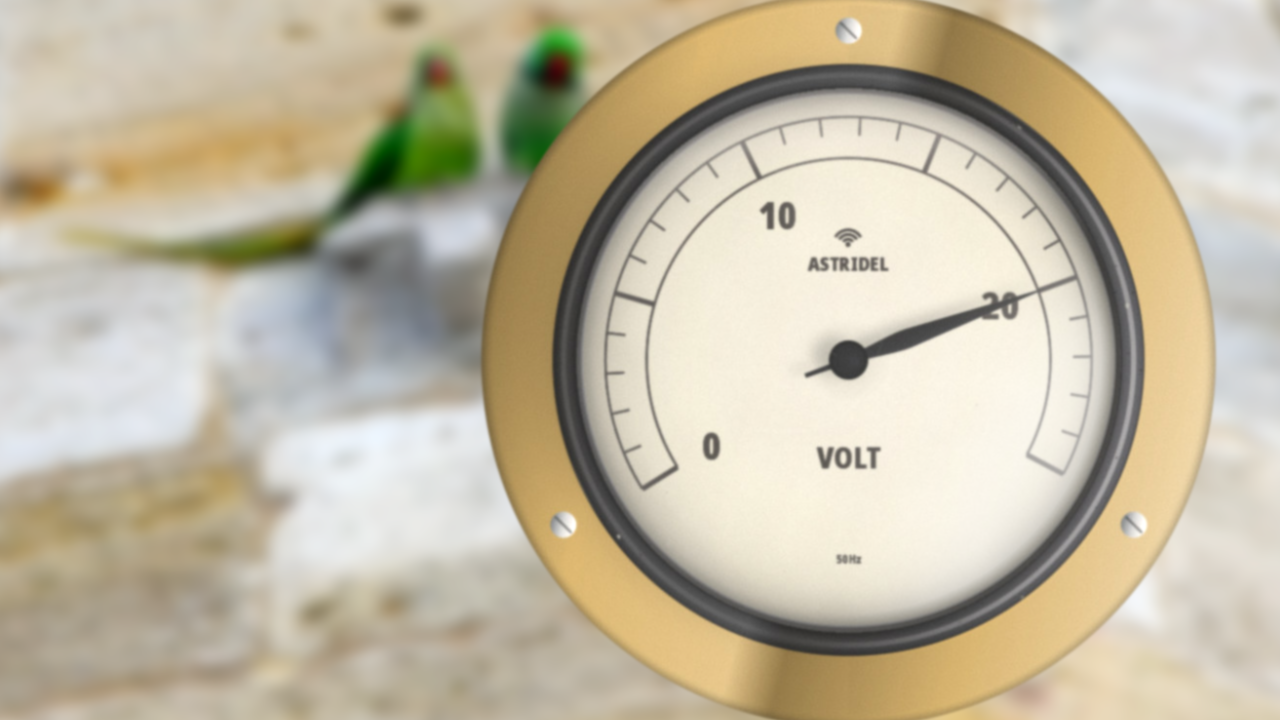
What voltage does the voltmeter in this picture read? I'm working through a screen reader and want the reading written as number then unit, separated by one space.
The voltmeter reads 20 V
